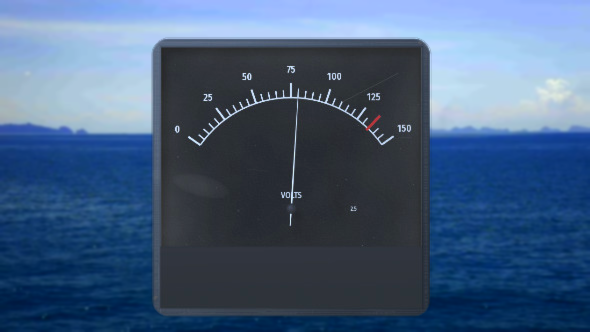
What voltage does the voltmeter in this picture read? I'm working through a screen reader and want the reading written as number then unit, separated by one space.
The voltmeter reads 80 V
